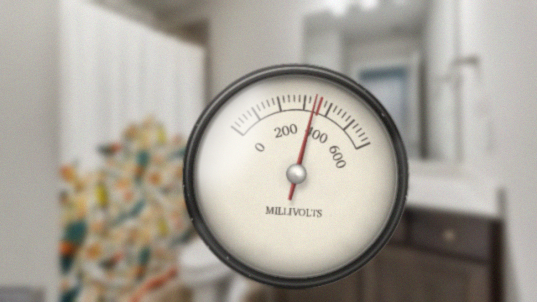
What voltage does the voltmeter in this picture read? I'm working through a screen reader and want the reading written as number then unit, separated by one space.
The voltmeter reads 340 mV
